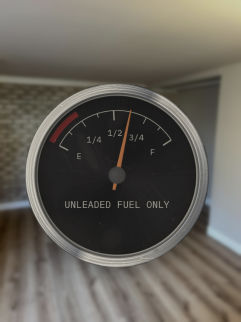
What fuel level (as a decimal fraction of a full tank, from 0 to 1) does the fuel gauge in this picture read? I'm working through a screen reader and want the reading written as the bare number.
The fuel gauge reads 0.625
